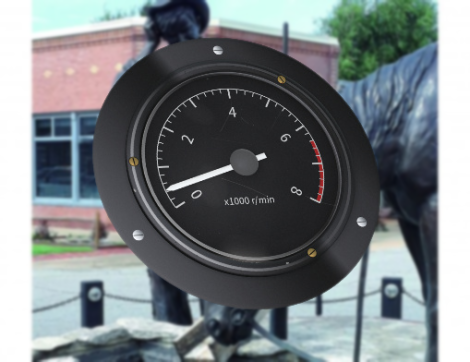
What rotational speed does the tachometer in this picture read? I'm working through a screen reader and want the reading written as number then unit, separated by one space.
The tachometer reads 400 rpm
